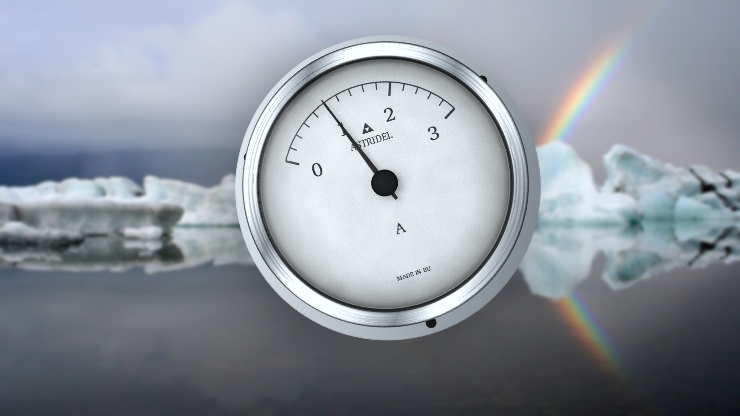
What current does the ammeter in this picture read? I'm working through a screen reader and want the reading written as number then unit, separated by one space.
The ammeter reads 1 A
